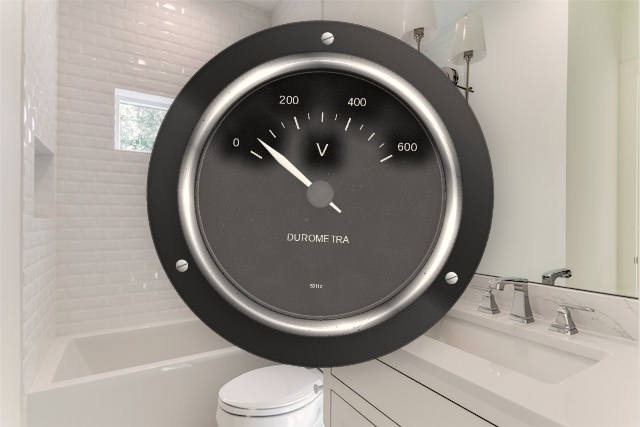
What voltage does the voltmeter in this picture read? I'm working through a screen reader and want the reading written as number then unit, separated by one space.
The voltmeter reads 50 V
